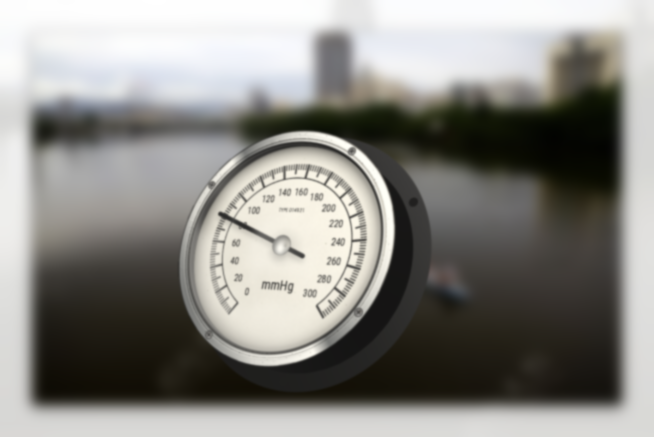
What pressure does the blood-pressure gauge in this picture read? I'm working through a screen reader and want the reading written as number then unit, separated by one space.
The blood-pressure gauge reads 80 mmHg
